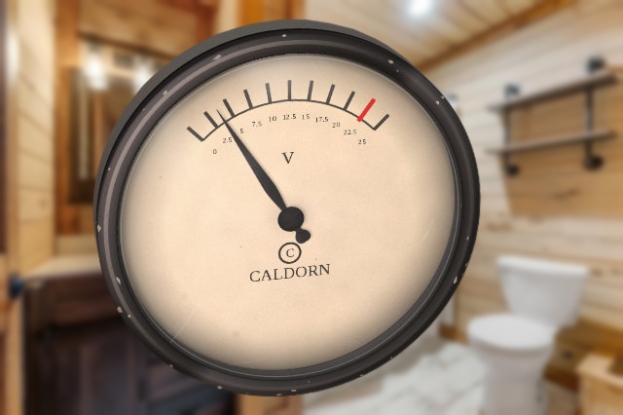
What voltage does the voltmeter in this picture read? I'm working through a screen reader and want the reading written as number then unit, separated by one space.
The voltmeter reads 3.75 V
